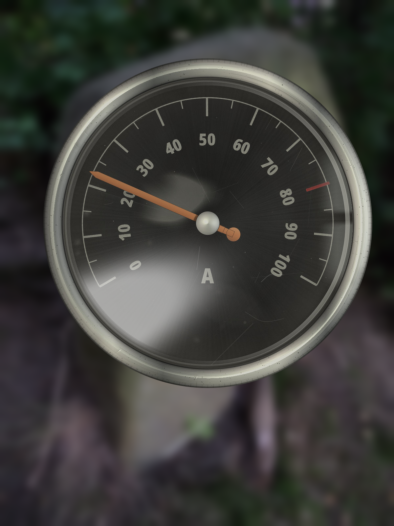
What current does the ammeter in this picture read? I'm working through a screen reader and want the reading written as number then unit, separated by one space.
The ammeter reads 22.5 A
